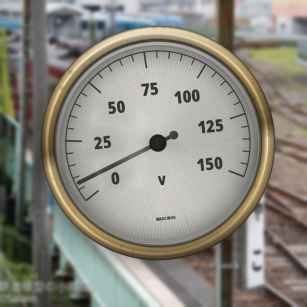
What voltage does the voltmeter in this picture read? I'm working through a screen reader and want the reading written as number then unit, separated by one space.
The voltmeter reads 7.5 V
